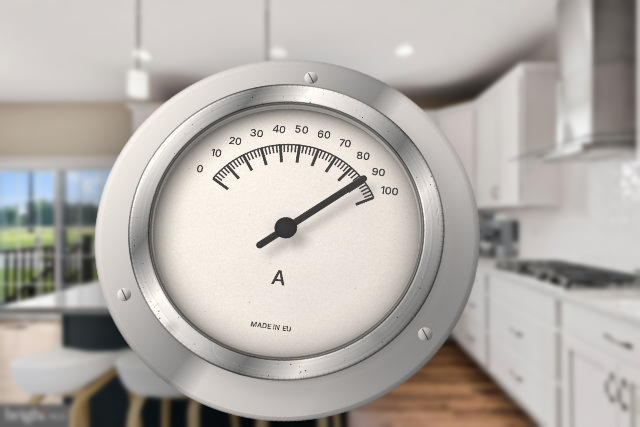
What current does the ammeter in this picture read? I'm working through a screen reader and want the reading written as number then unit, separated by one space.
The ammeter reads 90 A
